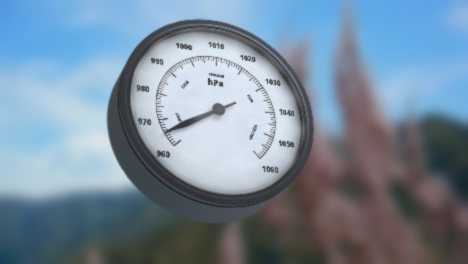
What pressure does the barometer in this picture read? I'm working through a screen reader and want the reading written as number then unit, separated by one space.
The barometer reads 965 hPa
